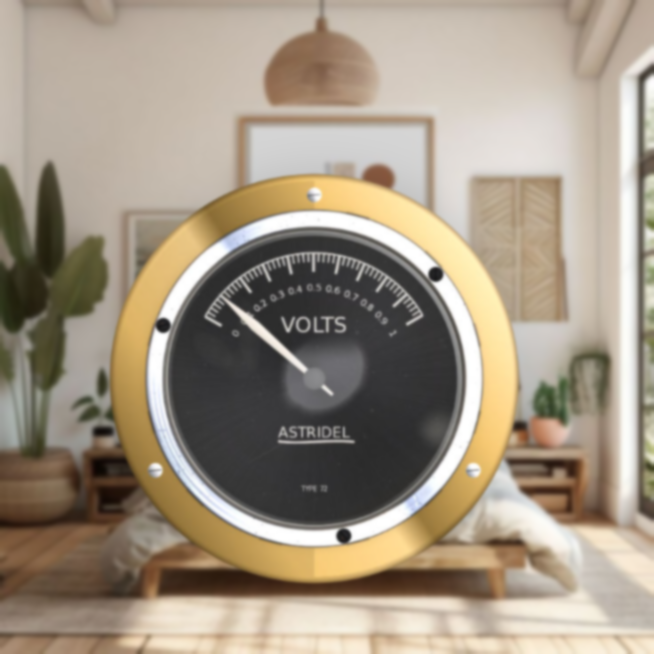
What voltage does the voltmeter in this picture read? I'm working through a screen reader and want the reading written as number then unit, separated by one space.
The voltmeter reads 0.1 V
